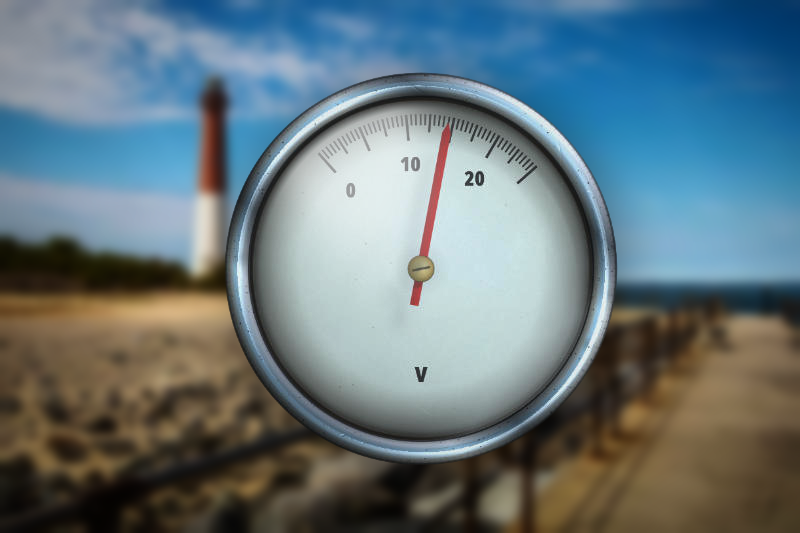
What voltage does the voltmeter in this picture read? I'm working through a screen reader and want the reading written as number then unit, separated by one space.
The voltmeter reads 14.5 V
